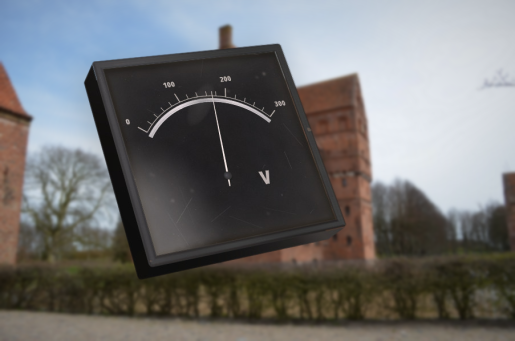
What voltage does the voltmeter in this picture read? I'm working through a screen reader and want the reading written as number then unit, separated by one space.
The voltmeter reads 170 V
